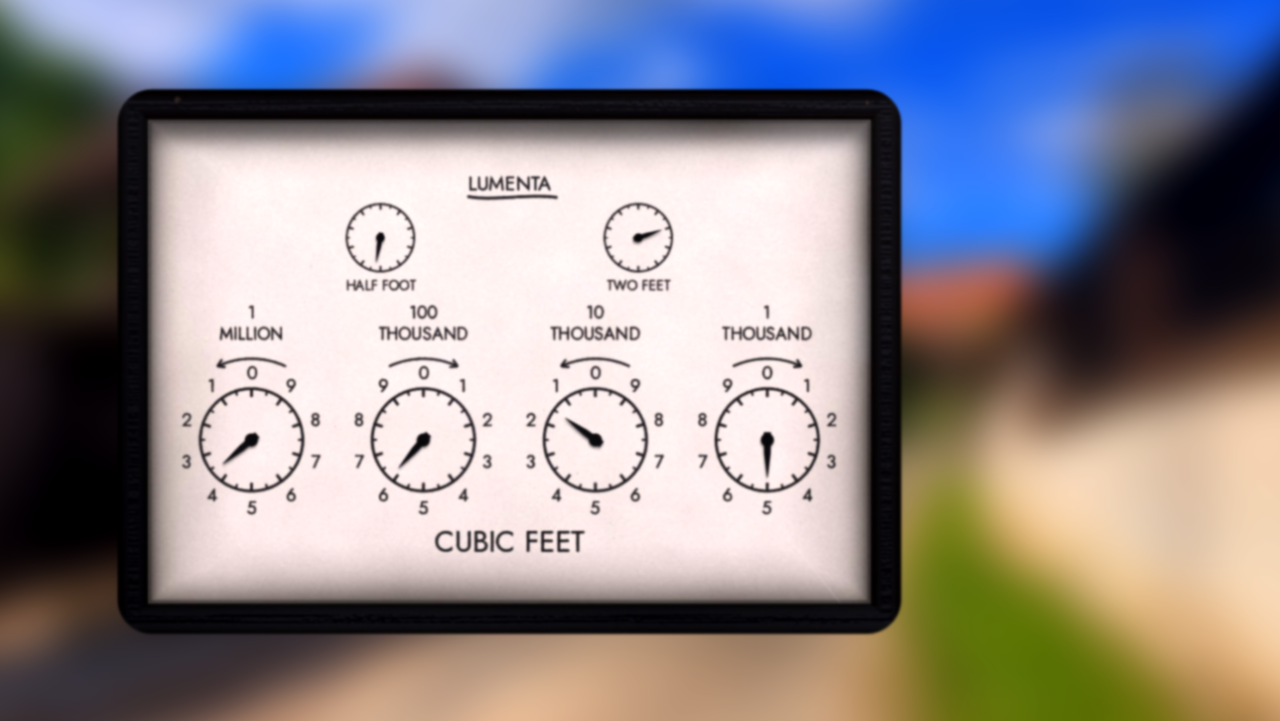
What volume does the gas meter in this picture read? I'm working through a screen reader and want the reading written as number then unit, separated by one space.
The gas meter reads 361500 ft³
